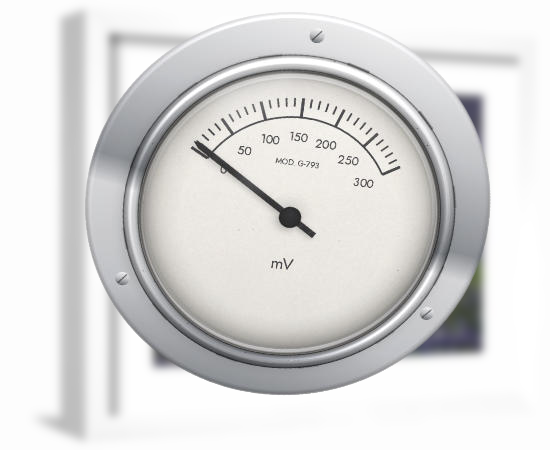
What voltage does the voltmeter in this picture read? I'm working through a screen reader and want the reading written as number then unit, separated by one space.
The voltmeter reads 10 mV
